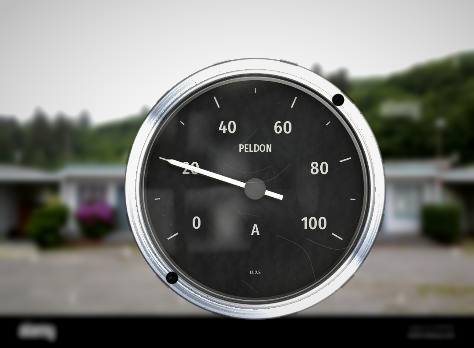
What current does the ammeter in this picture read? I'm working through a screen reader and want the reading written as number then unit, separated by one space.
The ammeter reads 20 A
